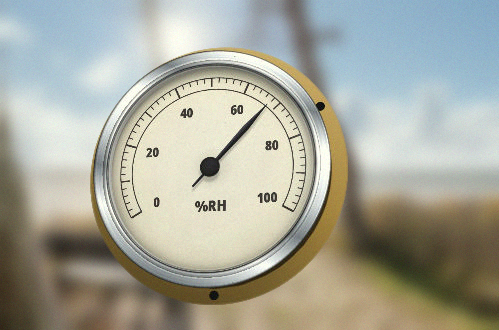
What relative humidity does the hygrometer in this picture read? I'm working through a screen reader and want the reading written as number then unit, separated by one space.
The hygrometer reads 68 %
